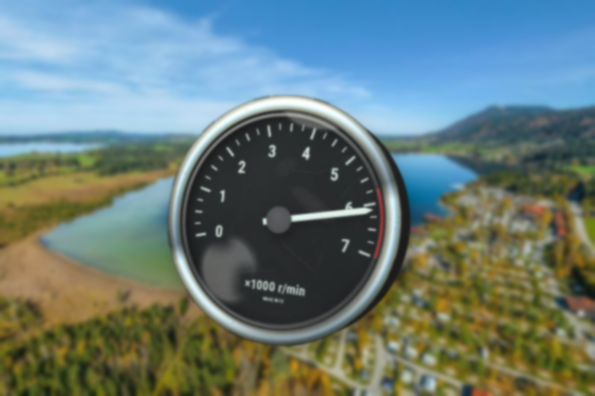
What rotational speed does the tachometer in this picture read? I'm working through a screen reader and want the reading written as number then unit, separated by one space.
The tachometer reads 6125 rpm
